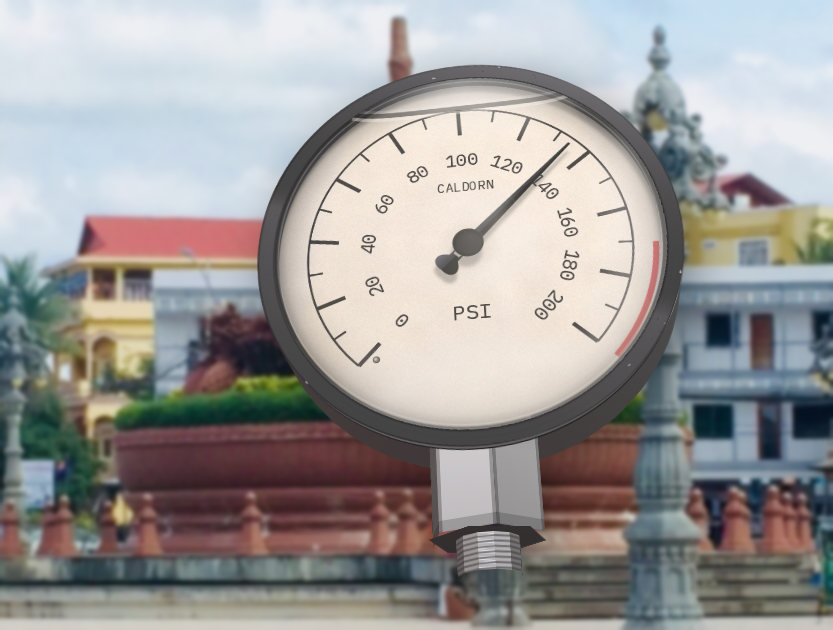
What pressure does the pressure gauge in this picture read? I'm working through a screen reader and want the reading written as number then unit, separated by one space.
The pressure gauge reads 135 psi
